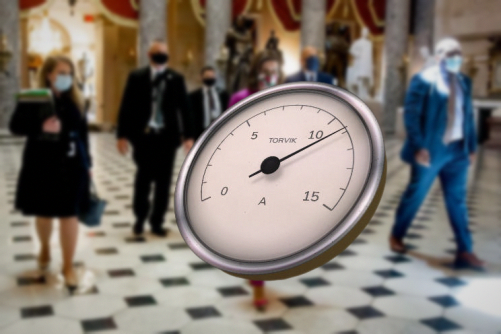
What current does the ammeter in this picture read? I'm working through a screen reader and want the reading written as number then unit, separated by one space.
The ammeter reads 11 A
